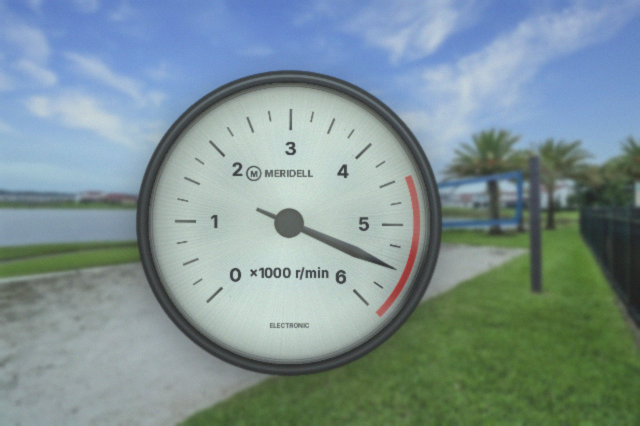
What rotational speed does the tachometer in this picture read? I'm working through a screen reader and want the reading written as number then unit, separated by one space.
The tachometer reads 5500 rpm
